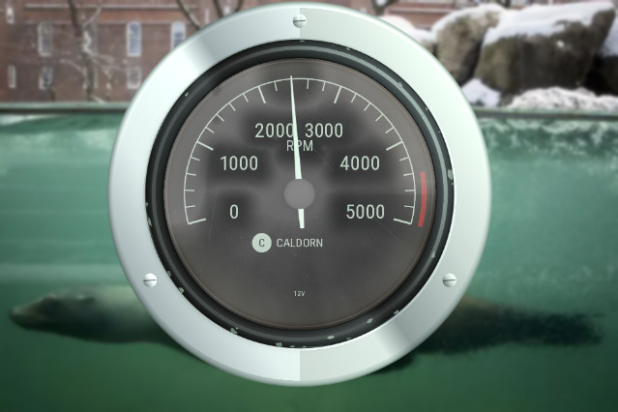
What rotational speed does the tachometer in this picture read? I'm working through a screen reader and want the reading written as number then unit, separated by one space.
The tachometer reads 2400 rpm
